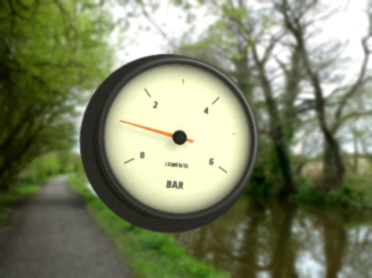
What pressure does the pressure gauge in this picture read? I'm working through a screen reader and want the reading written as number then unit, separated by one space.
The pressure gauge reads 1 bar
